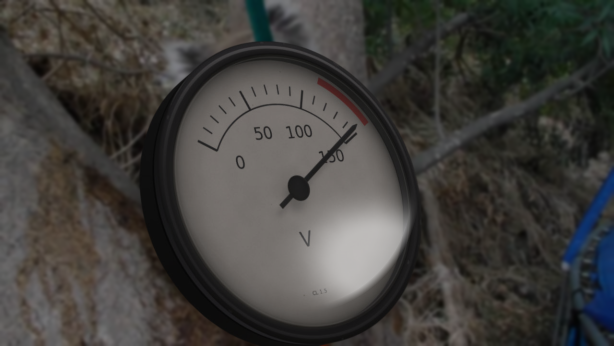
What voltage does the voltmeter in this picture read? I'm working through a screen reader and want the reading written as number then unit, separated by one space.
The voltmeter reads 145 V
